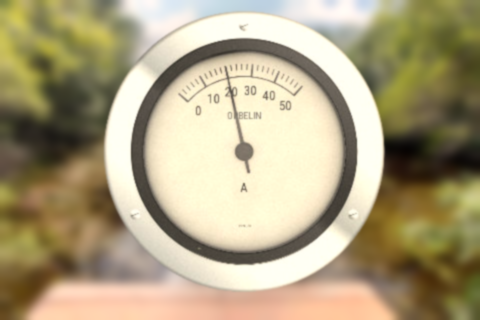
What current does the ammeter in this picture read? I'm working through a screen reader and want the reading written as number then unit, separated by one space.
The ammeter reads 20 A
